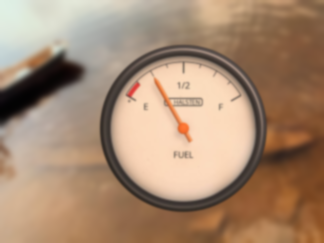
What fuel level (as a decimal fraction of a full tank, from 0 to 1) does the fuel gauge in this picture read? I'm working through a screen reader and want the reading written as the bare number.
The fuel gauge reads 0.25
